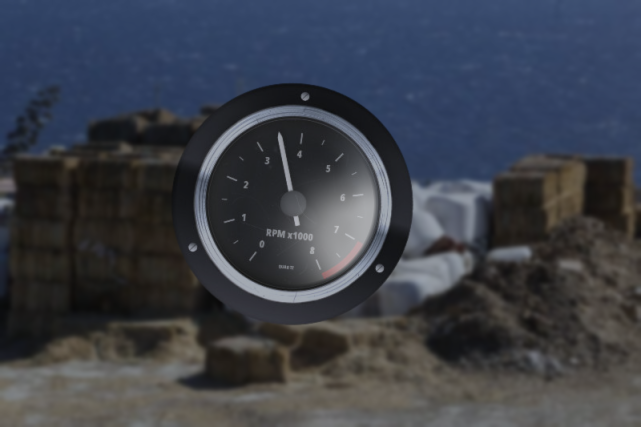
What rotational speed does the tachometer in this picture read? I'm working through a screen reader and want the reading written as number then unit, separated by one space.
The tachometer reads 3500 rpm
